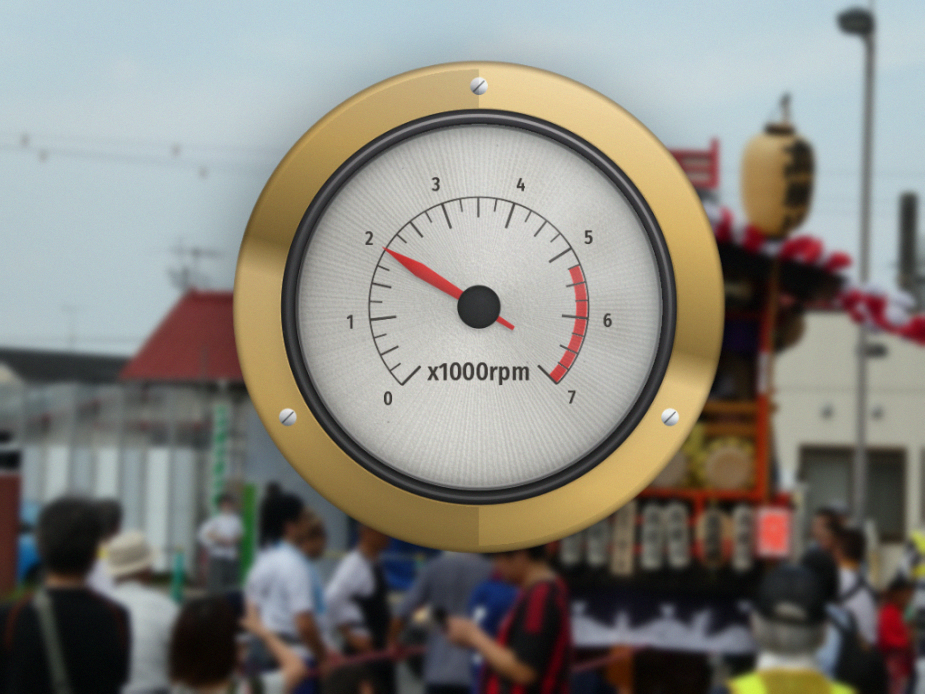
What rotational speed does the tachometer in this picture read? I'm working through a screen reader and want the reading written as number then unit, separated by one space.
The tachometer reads 2000 rpm
